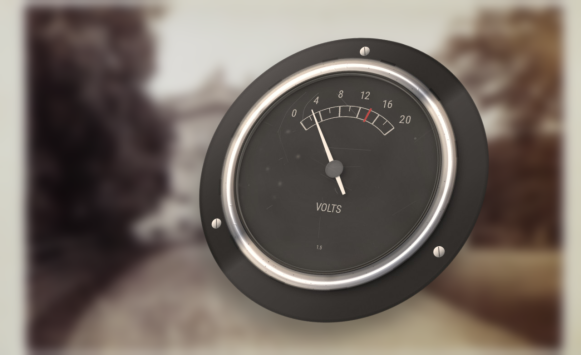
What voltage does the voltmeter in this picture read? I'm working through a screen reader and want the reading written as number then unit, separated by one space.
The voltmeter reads 3 V
